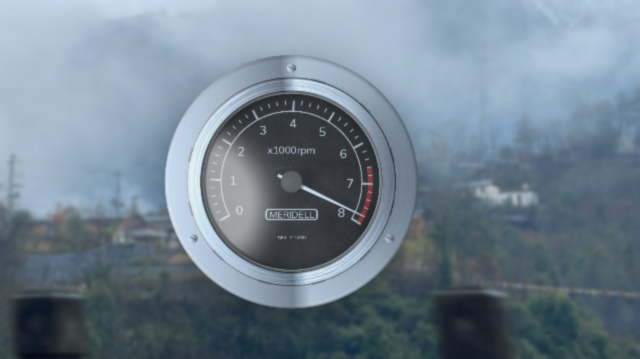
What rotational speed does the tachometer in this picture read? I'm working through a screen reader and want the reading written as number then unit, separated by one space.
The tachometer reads 7800 rpm
